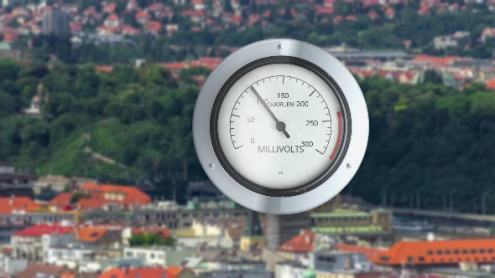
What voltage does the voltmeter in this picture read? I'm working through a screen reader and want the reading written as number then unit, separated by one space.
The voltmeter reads 100 mV
